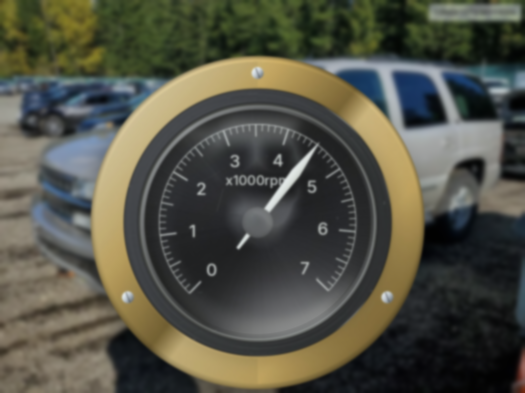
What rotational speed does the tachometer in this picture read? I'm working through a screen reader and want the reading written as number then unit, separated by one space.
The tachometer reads 4500 rpm
